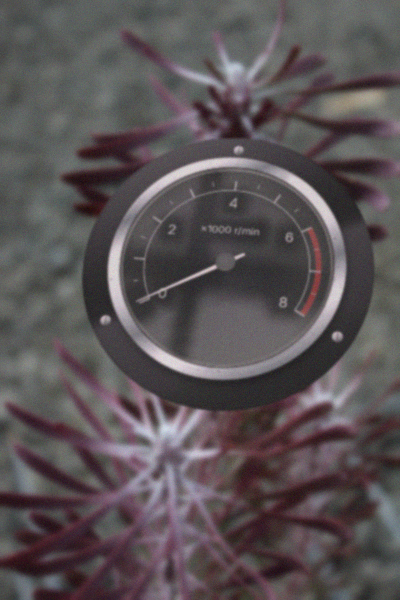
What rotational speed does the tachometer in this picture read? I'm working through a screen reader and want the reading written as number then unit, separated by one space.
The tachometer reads 0 rpm
